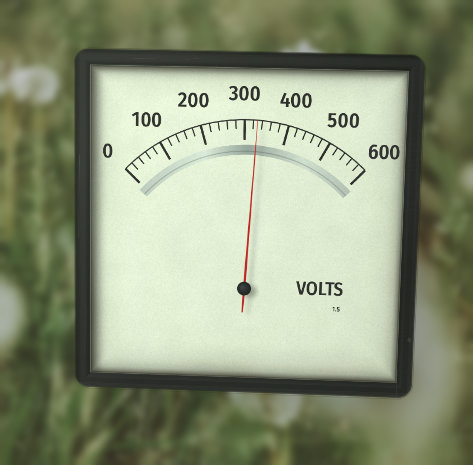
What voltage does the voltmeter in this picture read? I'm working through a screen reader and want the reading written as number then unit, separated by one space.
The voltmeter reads 330 V
